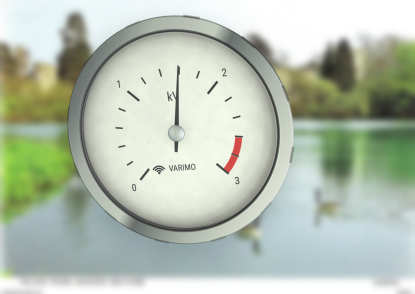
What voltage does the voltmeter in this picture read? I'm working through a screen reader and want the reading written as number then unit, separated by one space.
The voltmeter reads 1.6 kV
